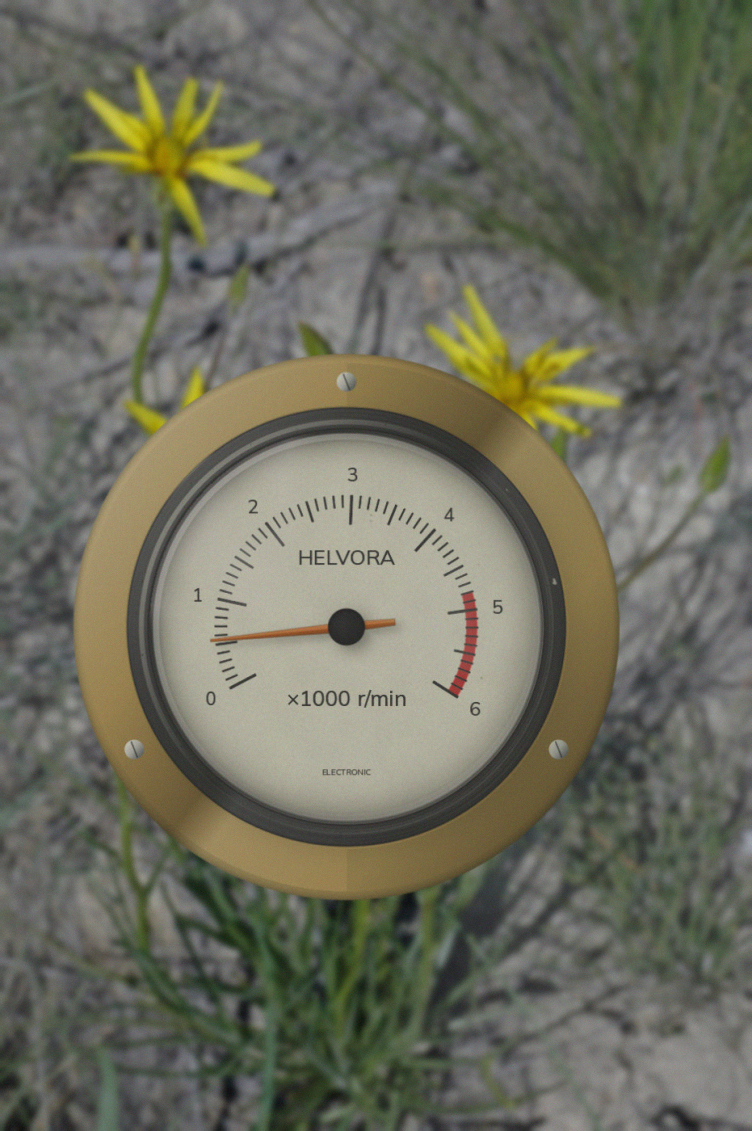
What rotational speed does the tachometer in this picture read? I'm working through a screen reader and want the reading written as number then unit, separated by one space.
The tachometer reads 550 rpm
